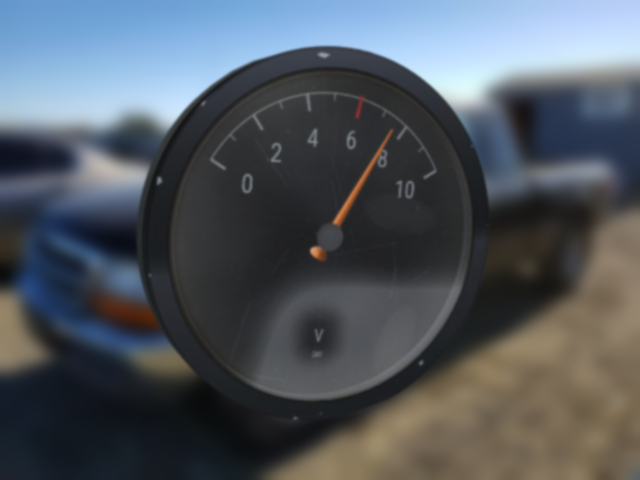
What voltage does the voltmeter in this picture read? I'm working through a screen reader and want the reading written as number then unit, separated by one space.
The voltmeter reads 7.5 V
